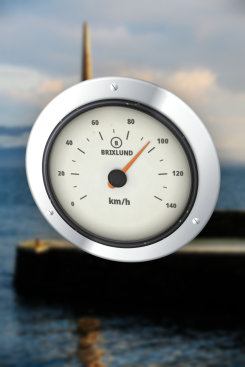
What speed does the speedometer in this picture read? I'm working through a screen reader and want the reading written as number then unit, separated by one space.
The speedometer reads 95 km/h
